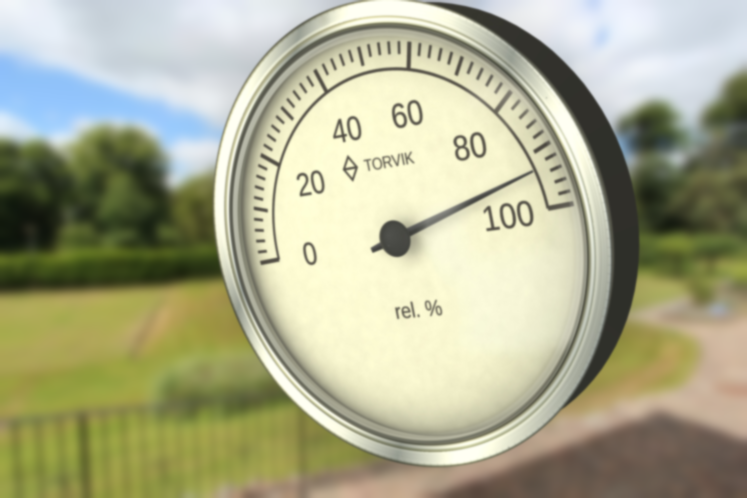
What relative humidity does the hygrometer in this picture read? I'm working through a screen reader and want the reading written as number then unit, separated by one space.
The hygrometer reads 93 %
